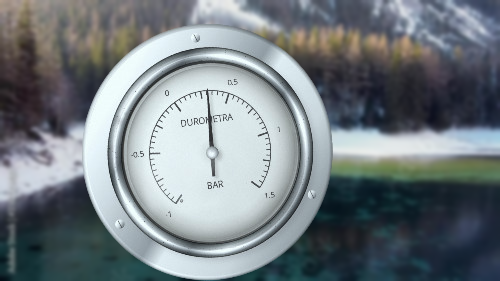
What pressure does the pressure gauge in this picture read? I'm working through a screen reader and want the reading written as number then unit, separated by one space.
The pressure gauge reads 0.3 bar
